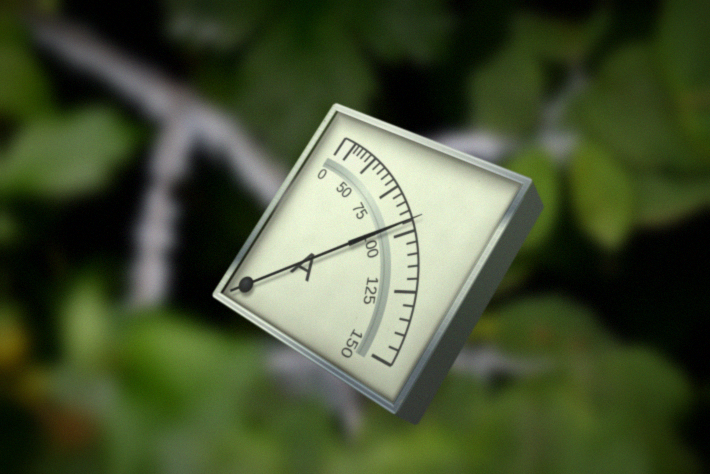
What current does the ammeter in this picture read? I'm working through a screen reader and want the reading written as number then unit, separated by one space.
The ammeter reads 95 A
